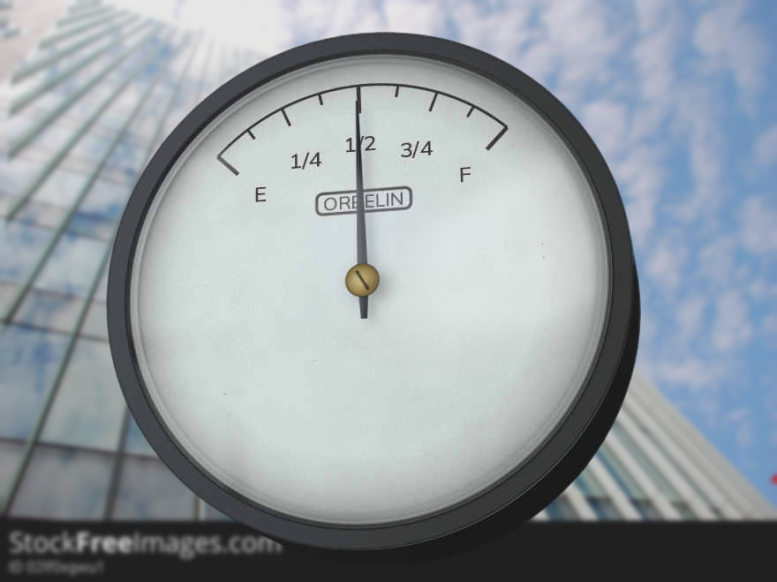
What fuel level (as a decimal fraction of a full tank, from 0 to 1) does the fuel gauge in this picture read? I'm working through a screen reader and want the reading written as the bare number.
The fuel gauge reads 0.5
